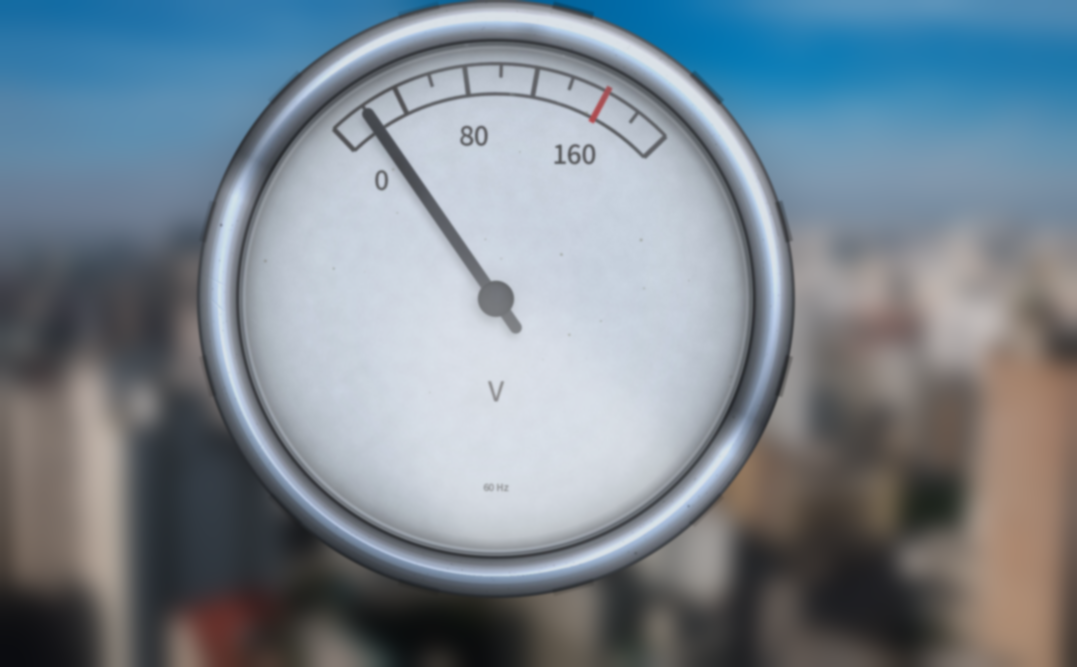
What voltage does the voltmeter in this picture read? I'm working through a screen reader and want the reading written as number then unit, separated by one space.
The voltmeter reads 20 V
